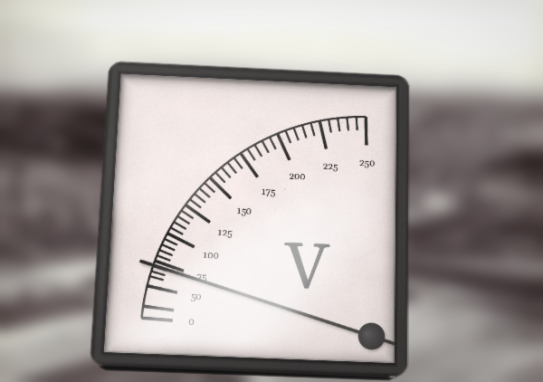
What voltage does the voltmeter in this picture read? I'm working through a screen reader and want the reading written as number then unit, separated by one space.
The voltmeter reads 70 V
